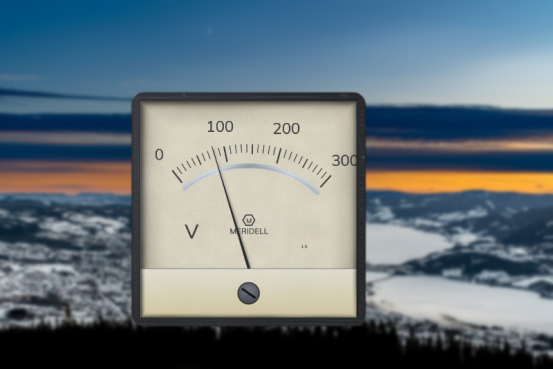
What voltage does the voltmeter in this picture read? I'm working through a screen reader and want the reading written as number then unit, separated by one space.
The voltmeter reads 80 V
